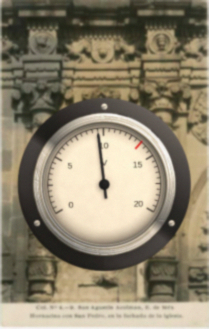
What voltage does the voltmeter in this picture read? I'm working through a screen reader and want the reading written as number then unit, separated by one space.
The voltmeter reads 9.5 V
